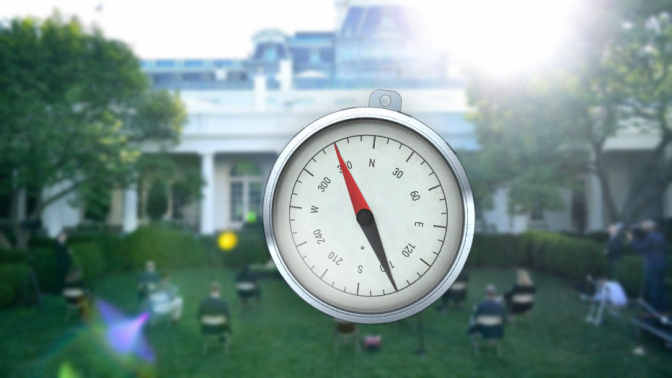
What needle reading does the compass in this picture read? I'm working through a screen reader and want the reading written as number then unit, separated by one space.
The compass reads 330 °
